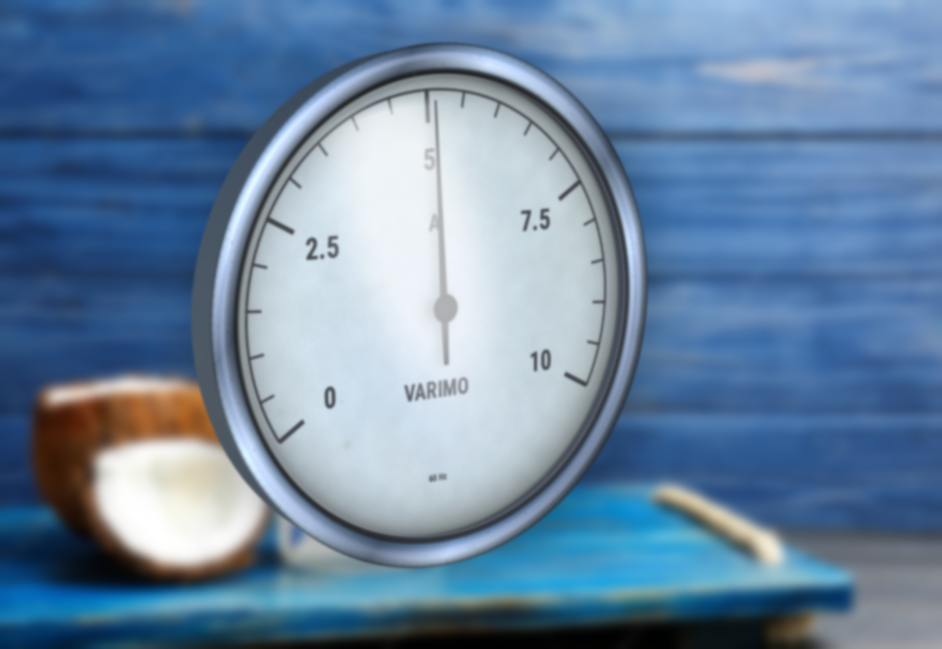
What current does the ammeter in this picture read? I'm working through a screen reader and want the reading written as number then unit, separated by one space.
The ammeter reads 5 A
